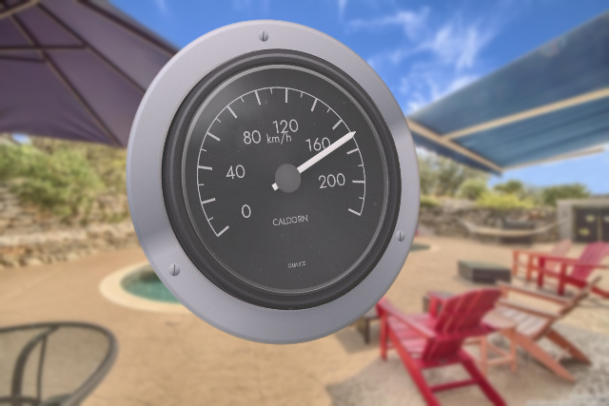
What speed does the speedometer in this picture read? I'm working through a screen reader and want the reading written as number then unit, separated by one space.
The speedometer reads 170 km/h
